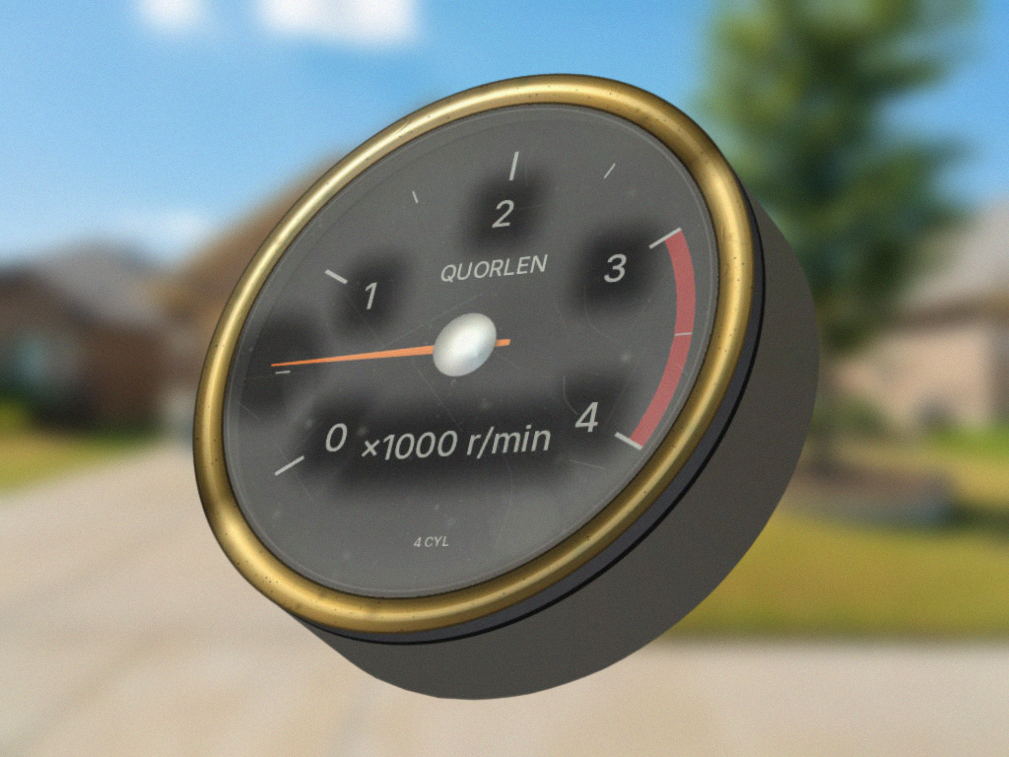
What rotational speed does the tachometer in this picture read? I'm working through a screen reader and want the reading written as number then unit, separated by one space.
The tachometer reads 500 rpm
